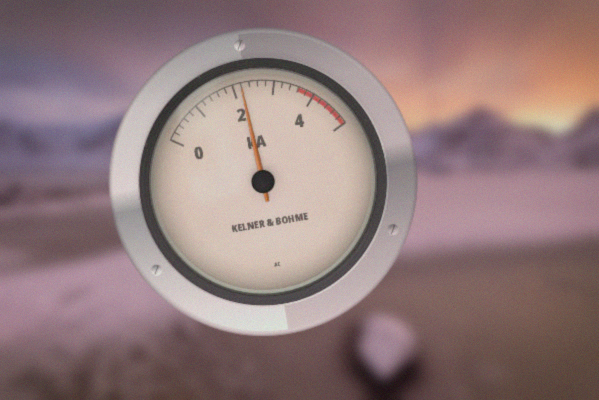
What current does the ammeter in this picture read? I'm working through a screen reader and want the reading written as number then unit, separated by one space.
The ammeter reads 2.2 kA
